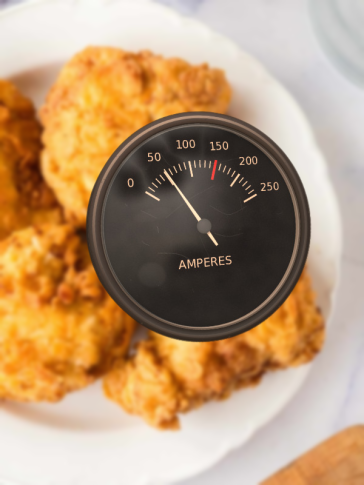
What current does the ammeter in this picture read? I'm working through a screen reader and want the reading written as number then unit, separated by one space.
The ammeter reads 50 A
